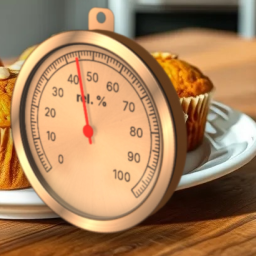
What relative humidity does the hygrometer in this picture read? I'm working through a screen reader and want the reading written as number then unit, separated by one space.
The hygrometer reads 45 %
